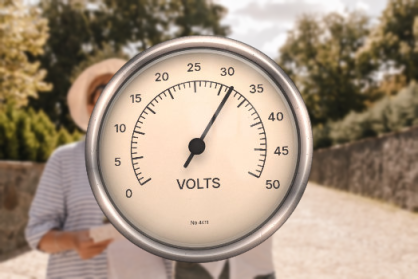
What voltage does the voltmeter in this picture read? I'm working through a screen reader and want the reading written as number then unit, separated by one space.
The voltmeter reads 32 V
